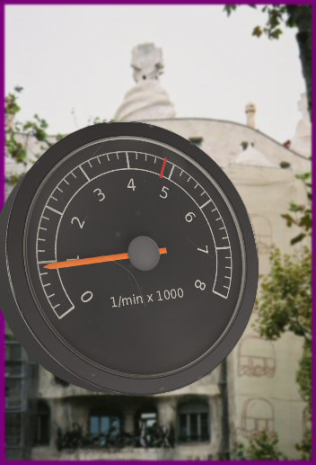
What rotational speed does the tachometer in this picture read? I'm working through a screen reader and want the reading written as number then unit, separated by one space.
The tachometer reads 900 rpm
